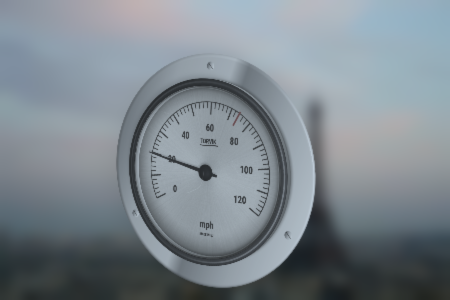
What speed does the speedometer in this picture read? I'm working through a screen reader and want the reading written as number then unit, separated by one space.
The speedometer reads 20 mph
